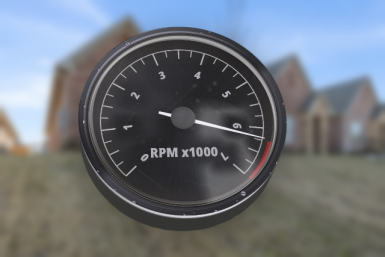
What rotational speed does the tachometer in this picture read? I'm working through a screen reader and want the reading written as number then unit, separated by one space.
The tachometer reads 6250 rpm
